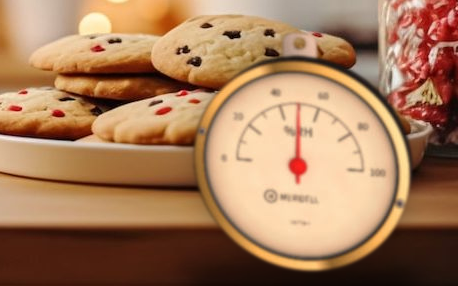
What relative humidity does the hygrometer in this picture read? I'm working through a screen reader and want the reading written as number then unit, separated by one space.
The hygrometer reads 50 %
